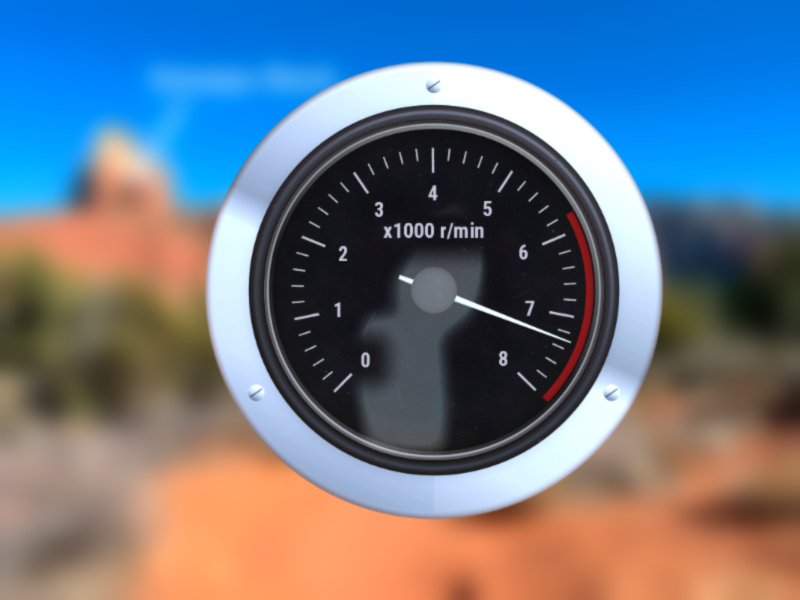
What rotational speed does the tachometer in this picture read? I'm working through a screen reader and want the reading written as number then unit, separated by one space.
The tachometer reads 7300 rpm
